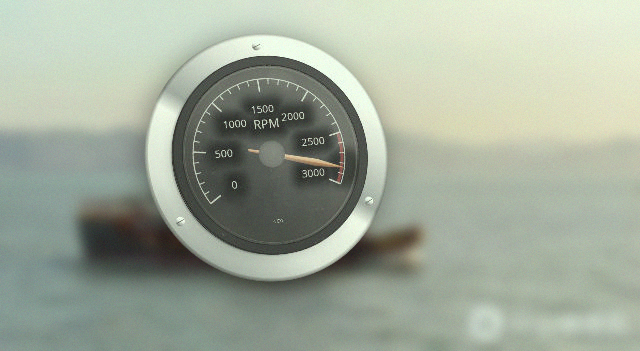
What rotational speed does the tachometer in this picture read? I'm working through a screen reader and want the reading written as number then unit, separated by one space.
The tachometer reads 2850 rpm
